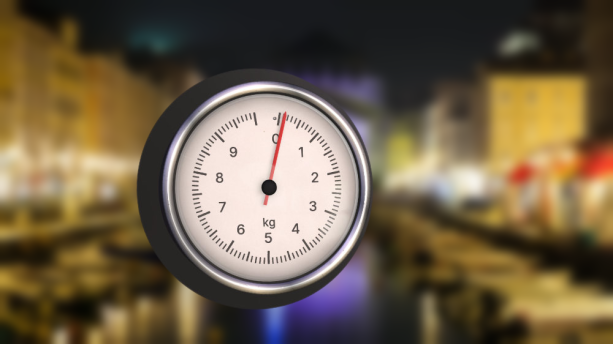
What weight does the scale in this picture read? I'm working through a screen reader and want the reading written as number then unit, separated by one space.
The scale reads 0.1 kg
